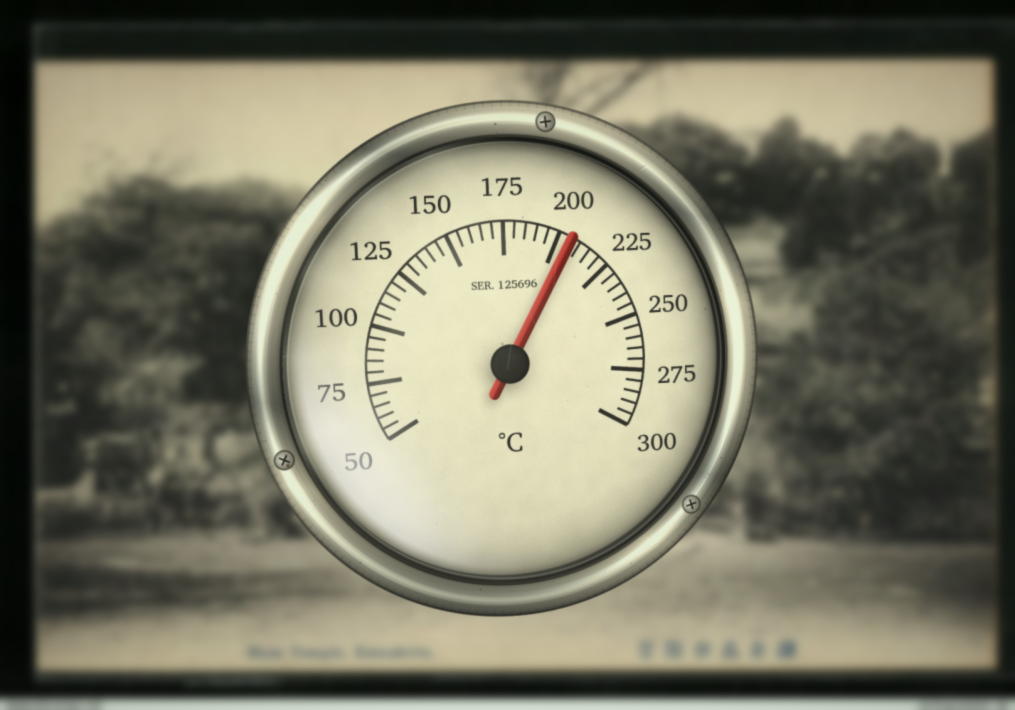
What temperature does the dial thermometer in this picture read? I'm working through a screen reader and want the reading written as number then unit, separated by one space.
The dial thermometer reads 205 °C
